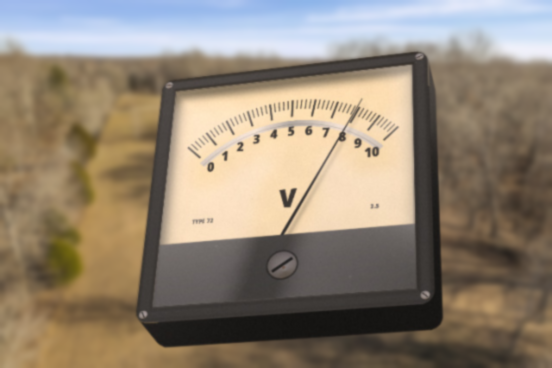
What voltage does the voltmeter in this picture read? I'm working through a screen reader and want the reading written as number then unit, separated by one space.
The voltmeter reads 8 V
